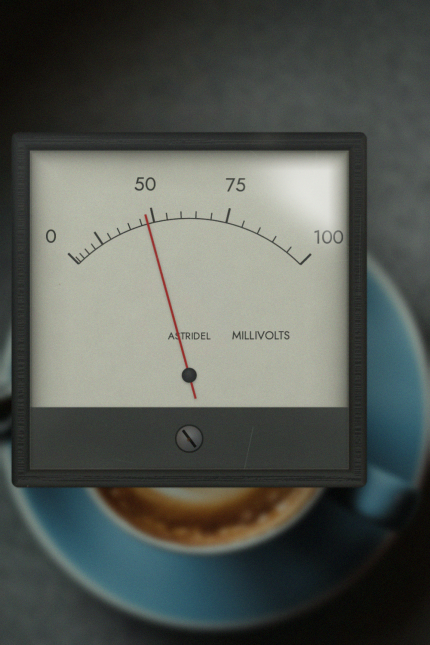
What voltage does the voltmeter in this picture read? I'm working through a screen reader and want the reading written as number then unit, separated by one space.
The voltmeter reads 47.5 mV
